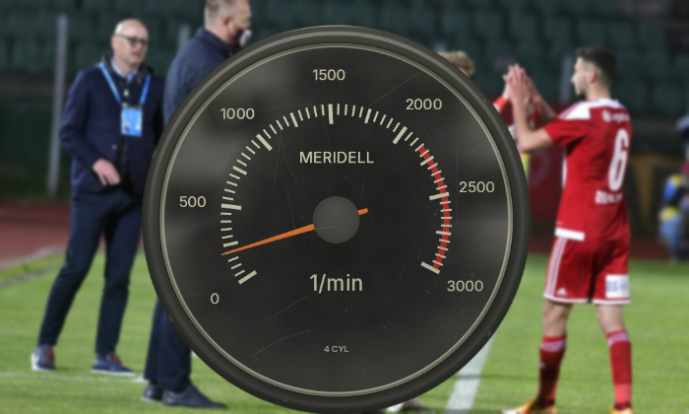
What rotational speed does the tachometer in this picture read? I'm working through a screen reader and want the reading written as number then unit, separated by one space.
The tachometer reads 200 rpm
